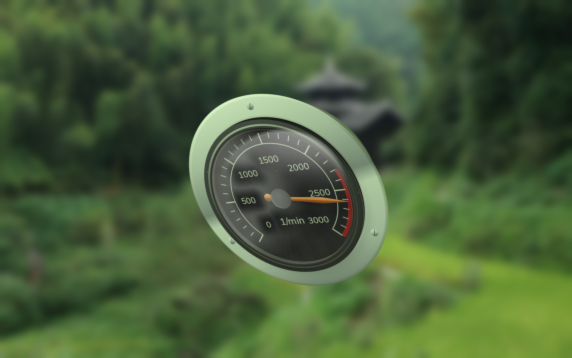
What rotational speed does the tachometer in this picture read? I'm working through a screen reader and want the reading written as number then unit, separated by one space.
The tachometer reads 2600 rpm
